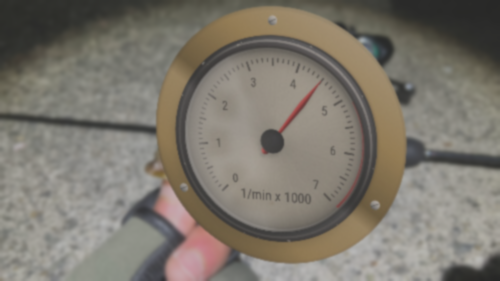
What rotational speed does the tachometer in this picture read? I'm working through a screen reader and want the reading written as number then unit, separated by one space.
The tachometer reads 4500 rpm
